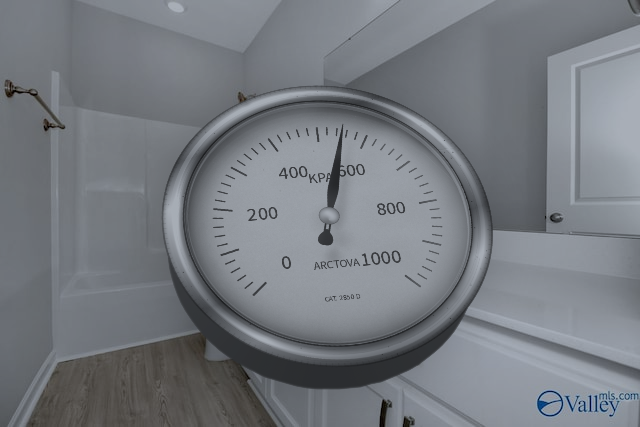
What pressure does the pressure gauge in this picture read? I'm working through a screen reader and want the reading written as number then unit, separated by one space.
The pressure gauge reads 550 kPa
